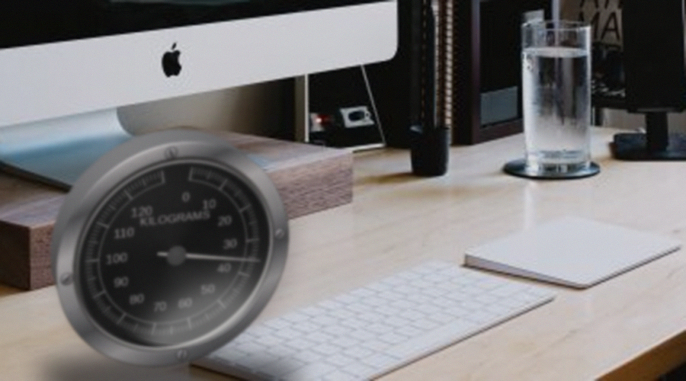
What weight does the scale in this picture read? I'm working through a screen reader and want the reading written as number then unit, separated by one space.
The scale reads 35 kg
